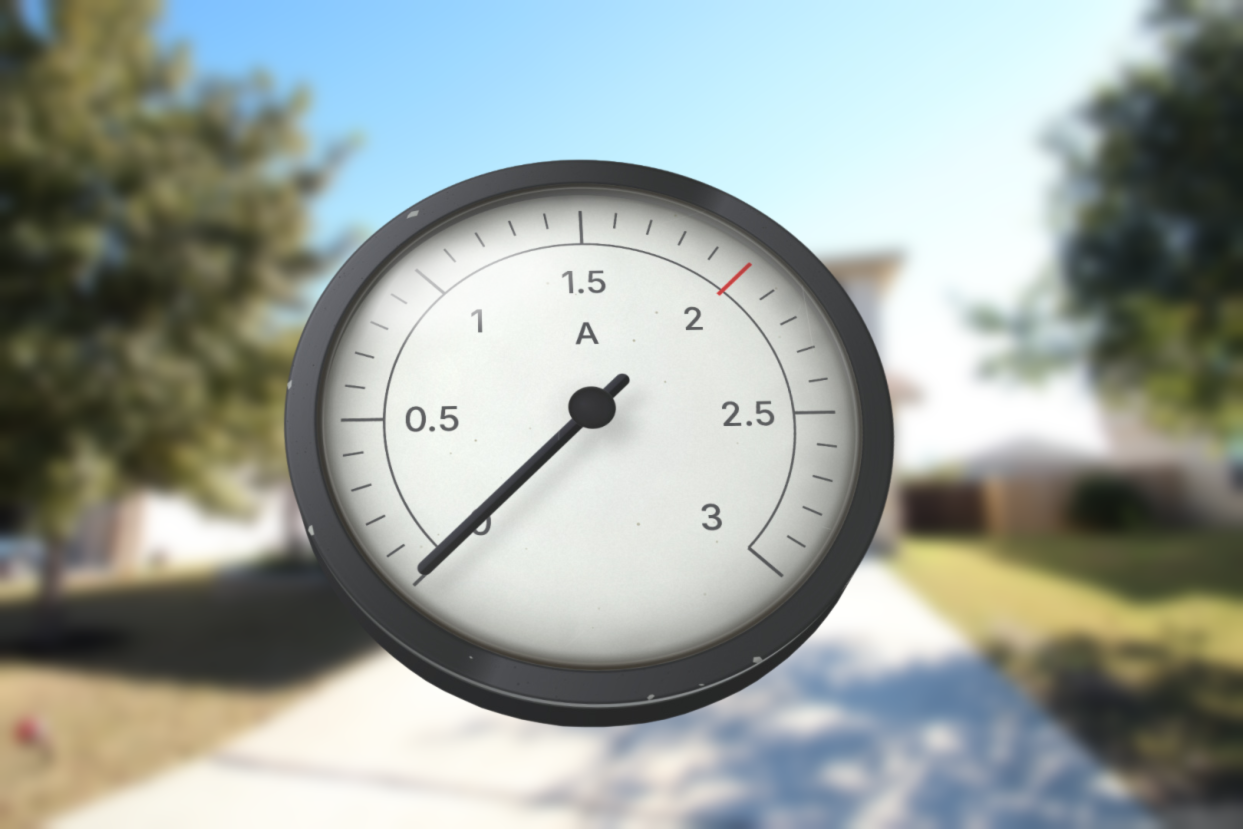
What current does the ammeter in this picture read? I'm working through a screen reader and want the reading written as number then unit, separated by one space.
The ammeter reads 0 A
